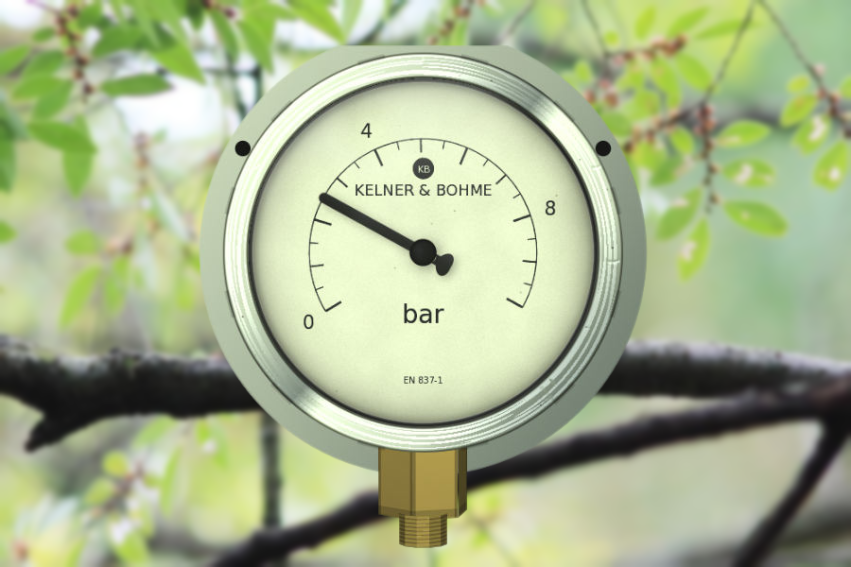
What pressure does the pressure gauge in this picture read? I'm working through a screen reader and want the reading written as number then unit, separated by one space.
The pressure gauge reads 2.5 bar
